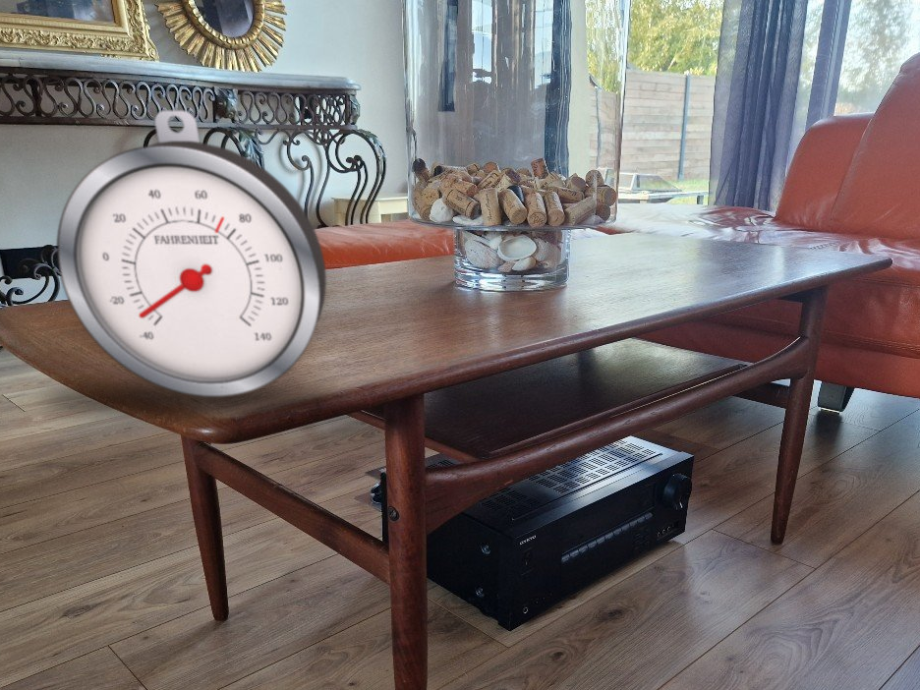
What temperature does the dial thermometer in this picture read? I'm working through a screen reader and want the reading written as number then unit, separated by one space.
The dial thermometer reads -32 °F
